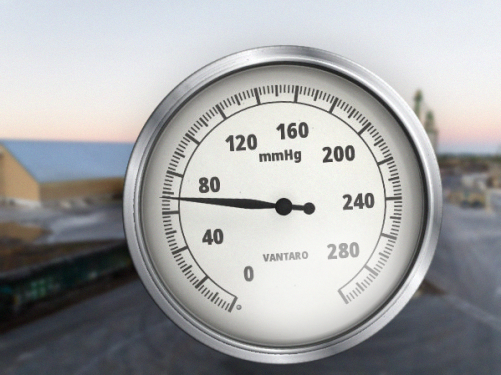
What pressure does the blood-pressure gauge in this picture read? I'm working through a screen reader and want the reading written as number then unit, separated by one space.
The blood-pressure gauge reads 68 mmHg
